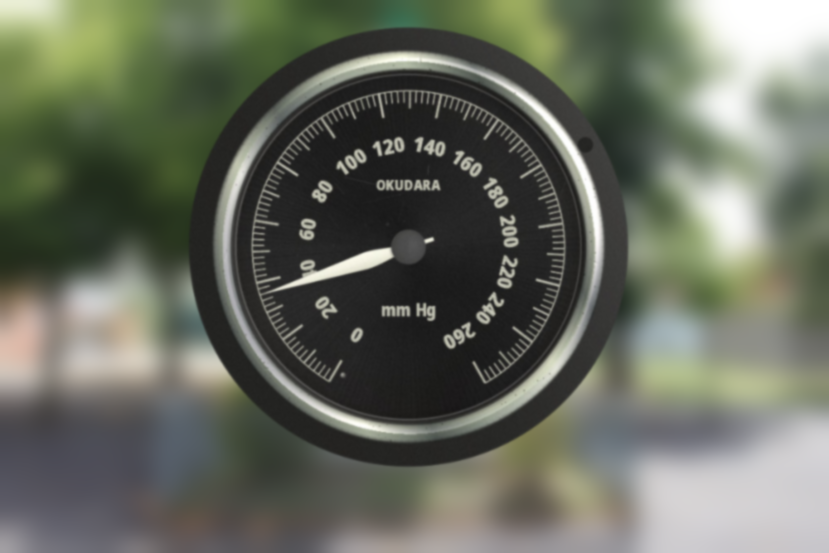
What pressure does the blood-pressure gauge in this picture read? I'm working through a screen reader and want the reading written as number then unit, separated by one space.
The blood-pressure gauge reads 36 mmHg
